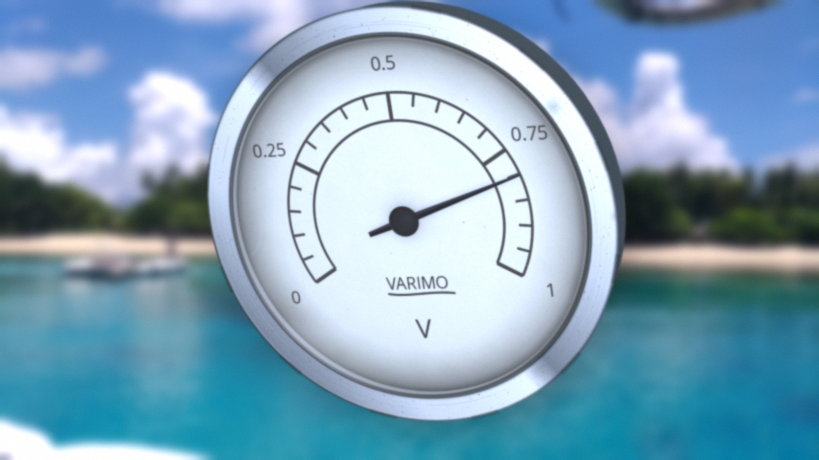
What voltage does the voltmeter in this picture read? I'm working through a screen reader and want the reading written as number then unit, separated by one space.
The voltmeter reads 0.8 V
